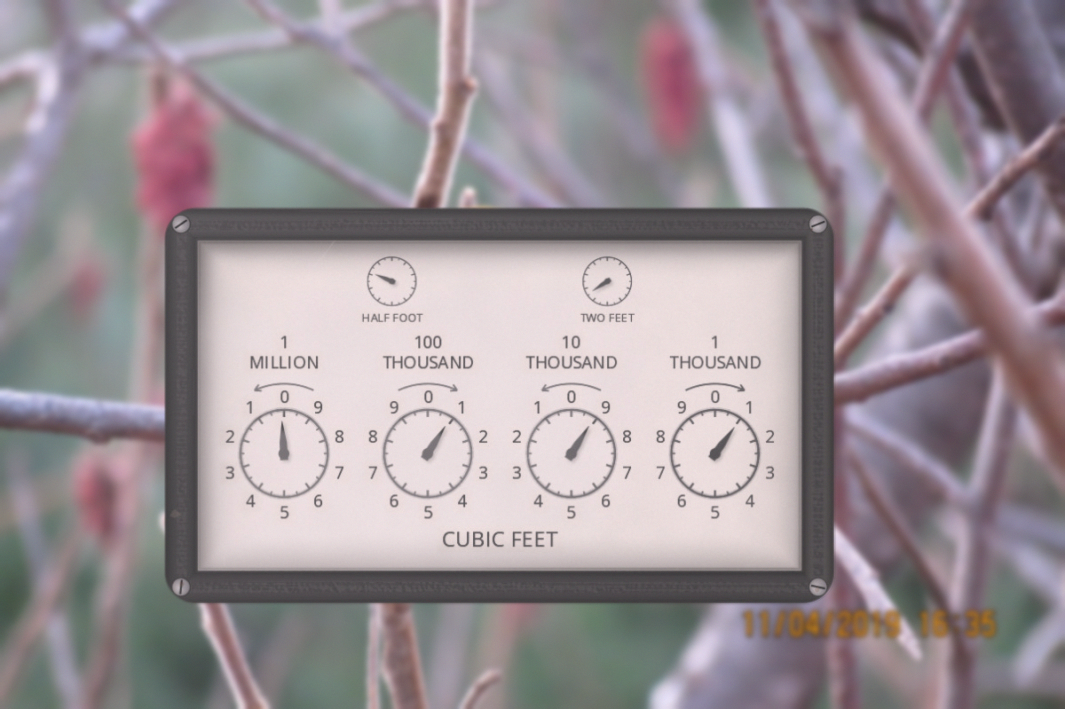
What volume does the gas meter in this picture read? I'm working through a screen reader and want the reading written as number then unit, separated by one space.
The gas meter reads 9100 ft³
